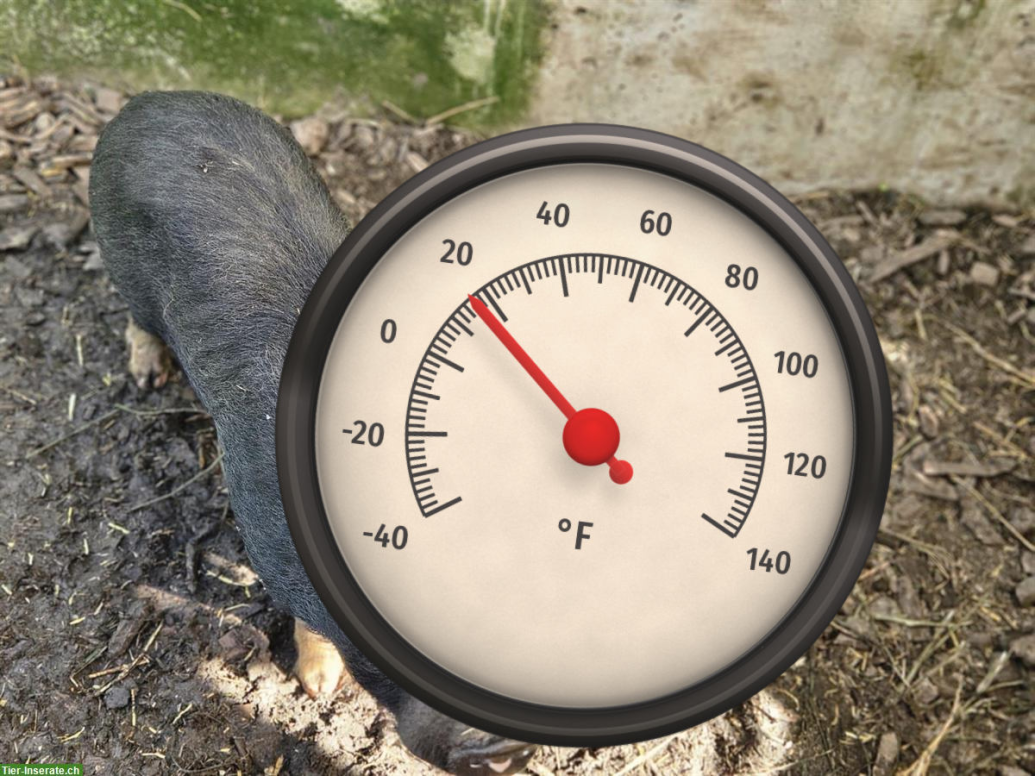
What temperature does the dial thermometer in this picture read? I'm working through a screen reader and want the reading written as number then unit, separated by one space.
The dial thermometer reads 16 °F
